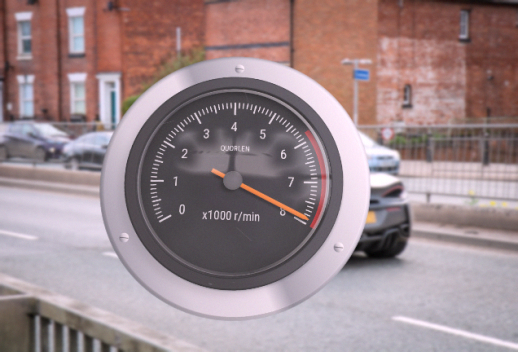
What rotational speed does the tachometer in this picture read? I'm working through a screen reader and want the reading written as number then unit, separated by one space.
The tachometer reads 7900 rpm
